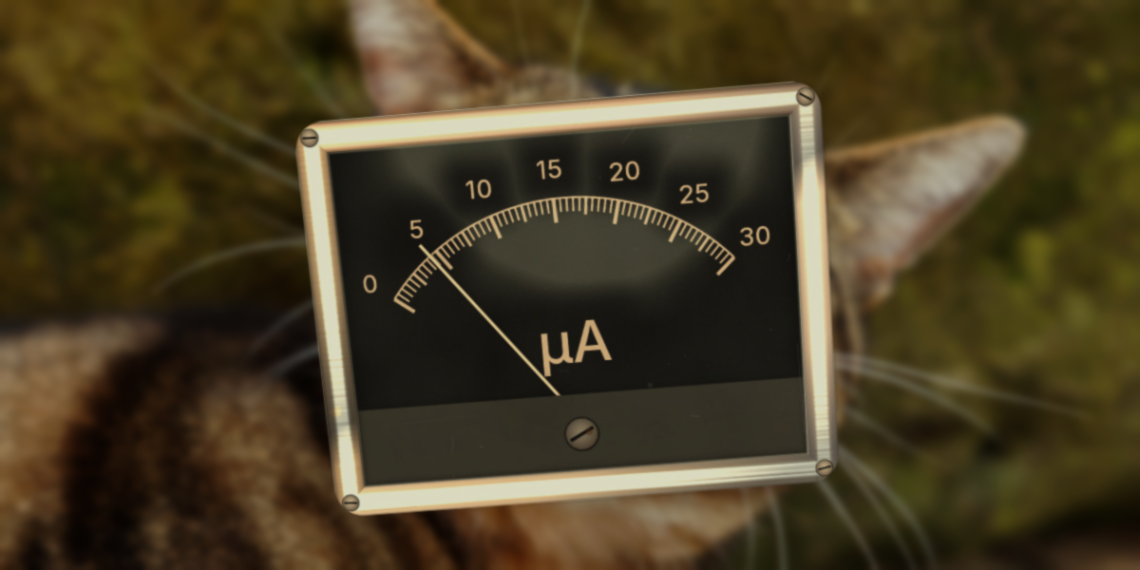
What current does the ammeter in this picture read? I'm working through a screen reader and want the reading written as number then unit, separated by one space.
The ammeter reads 4.5 µA
